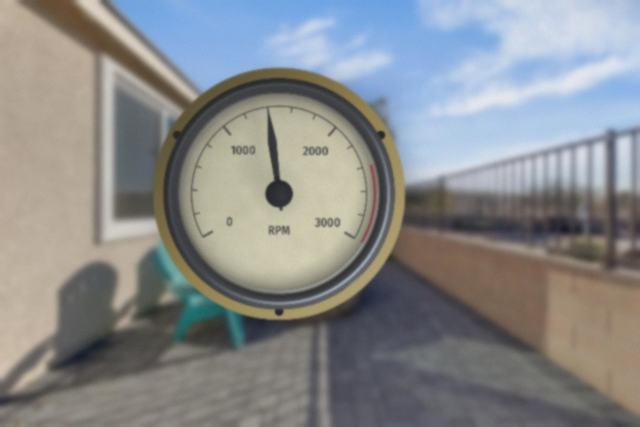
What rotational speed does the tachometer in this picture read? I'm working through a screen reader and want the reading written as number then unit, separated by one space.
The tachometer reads 1400 rpm
